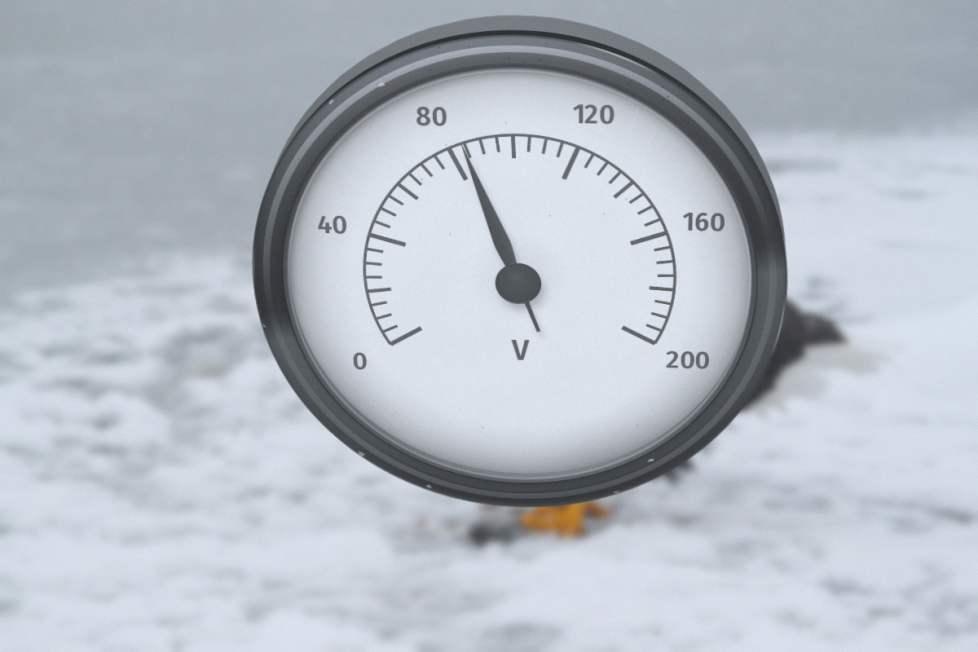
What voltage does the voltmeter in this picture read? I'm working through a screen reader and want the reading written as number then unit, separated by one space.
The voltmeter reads 85 V
